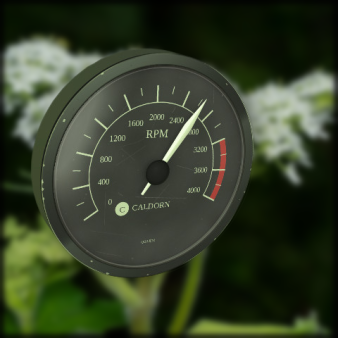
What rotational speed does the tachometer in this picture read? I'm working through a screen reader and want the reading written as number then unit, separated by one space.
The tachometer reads 2600 rpm
